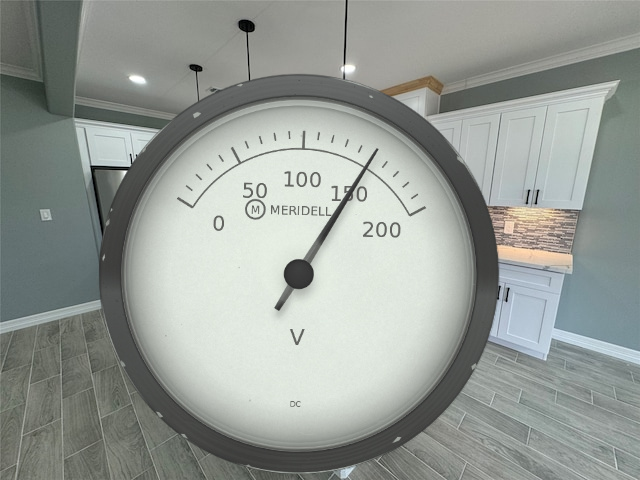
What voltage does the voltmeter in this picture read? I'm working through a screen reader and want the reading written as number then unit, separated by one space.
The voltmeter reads 150 V
